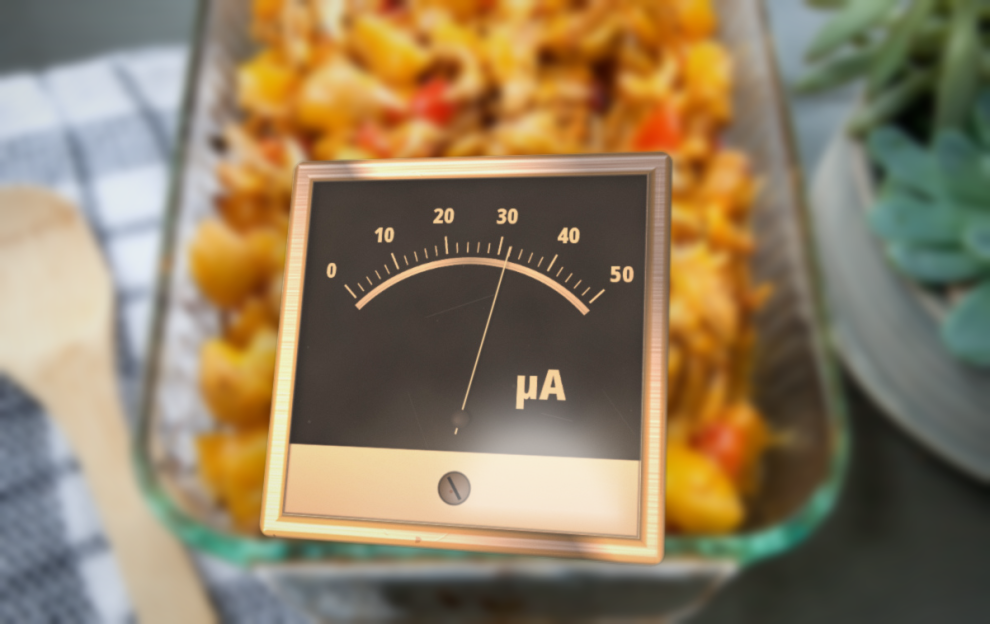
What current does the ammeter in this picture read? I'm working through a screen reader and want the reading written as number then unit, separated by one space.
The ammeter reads 32 µA
